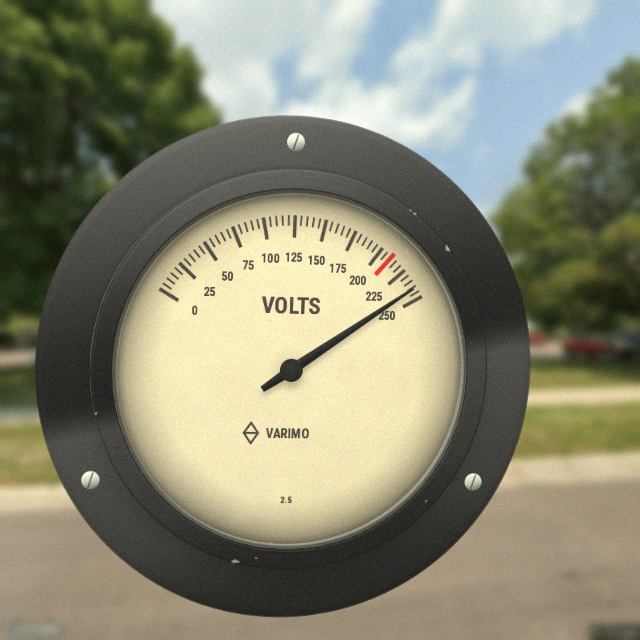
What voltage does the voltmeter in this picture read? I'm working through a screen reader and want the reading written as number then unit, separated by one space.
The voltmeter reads 240 V
